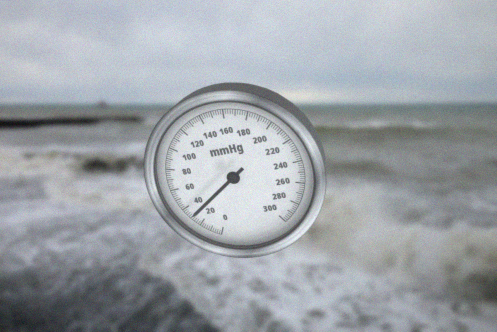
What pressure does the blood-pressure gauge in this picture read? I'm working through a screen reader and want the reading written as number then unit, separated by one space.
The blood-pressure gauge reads 30 mmHg
